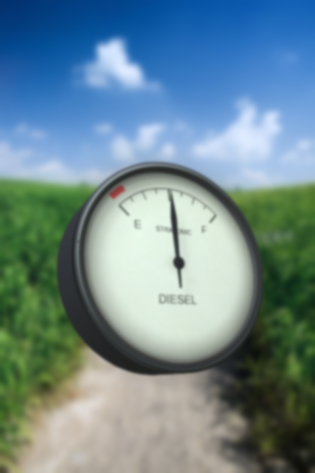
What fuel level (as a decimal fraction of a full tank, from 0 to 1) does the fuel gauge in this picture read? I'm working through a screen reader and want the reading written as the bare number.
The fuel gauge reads 0.5
